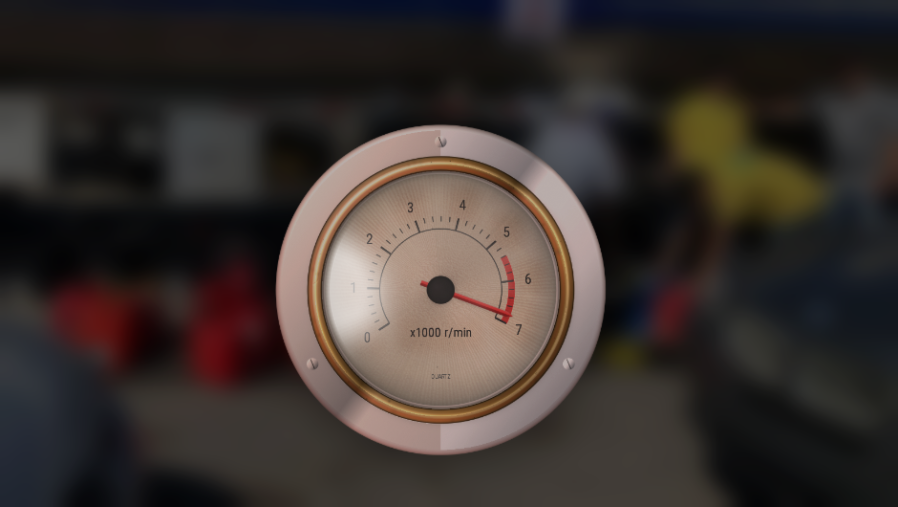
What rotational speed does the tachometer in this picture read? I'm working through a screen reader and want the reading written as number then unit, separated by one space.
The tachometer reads 6800 rpm
